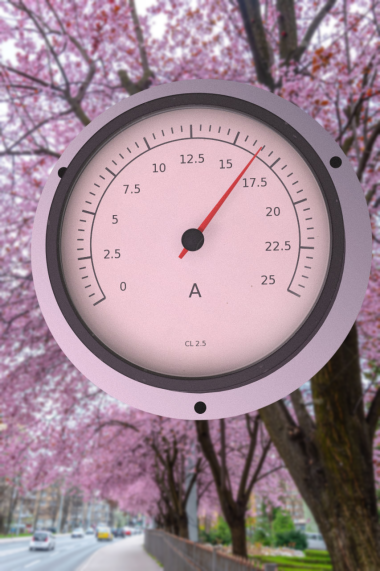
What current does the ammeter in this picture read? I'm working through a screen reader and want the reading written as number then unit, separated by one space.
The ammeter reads 16.5 A
